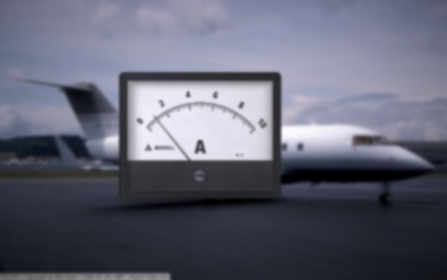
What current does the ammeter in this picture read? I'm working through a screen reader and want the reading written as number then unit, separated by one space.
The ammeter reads 1 A
